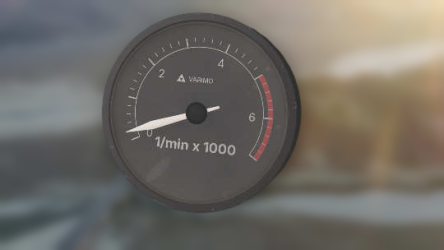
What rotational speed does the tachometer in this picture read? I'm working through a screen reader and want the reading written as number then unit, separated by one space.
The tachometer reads 200 rpm
